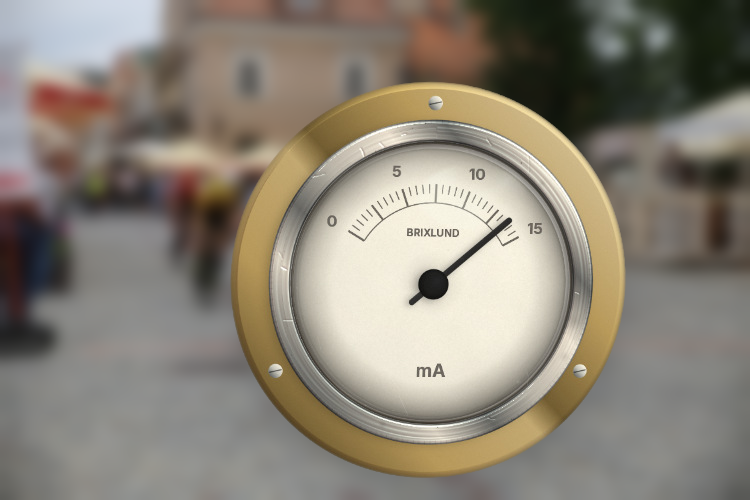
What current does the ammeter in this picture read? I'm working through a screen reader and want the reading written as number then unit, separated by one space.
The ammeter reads 13.5 mA
